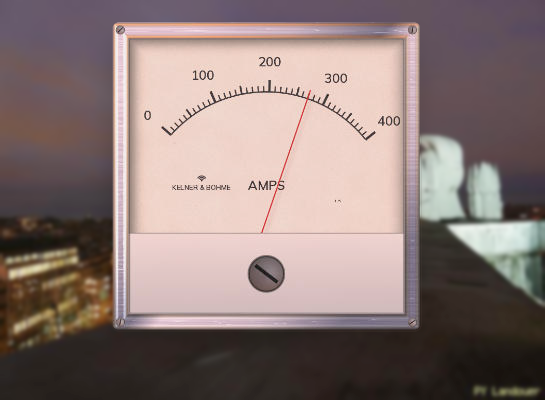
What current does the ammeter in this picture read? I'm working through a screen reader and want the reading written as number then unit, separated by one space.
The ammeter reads 270 A
